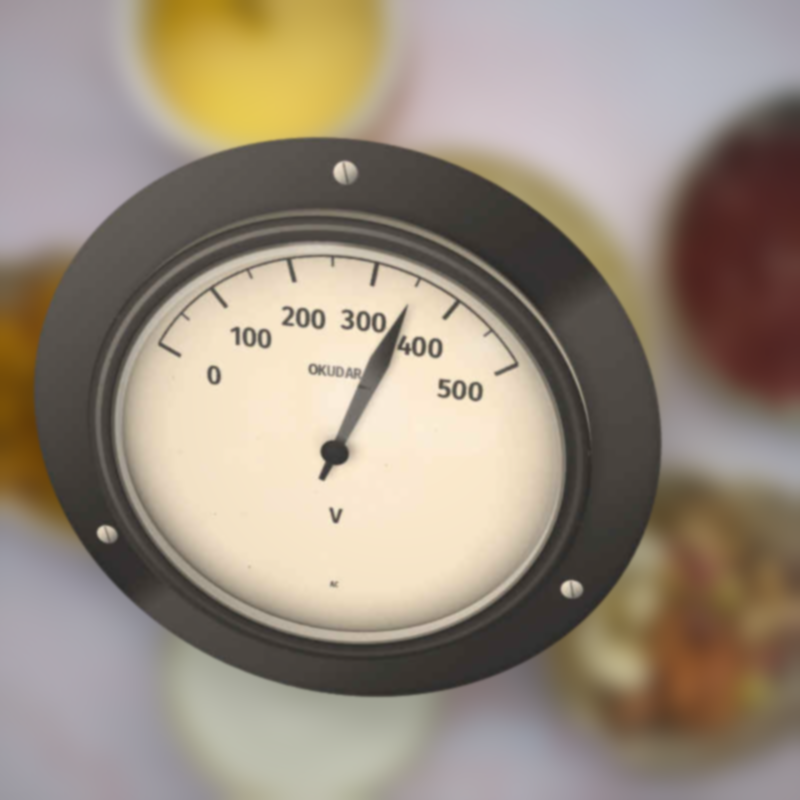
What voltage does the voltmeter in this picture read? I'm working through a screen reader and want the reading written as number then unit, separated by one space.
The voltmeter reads 350 V
